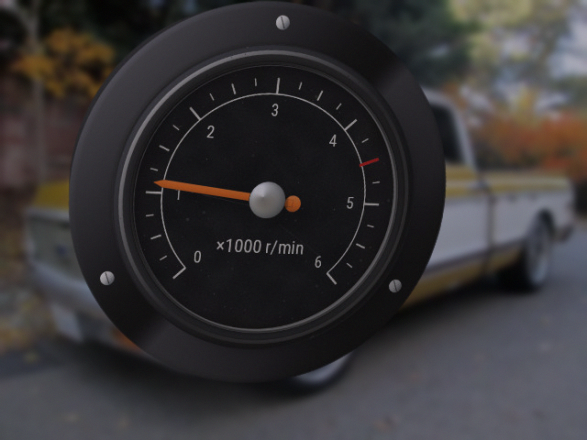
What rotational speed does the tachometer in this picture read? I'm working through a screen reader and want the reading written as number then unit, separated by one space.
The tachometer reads 1125 rpm
